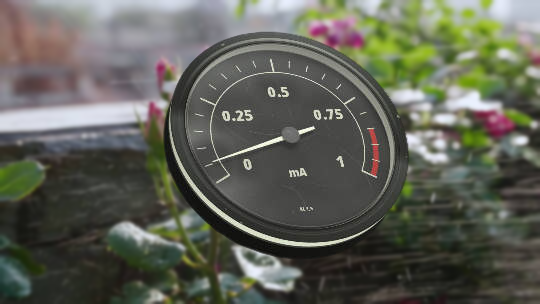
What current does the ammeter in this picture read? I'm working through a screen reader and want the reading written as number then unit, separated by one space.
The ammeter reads 0.05 mA
